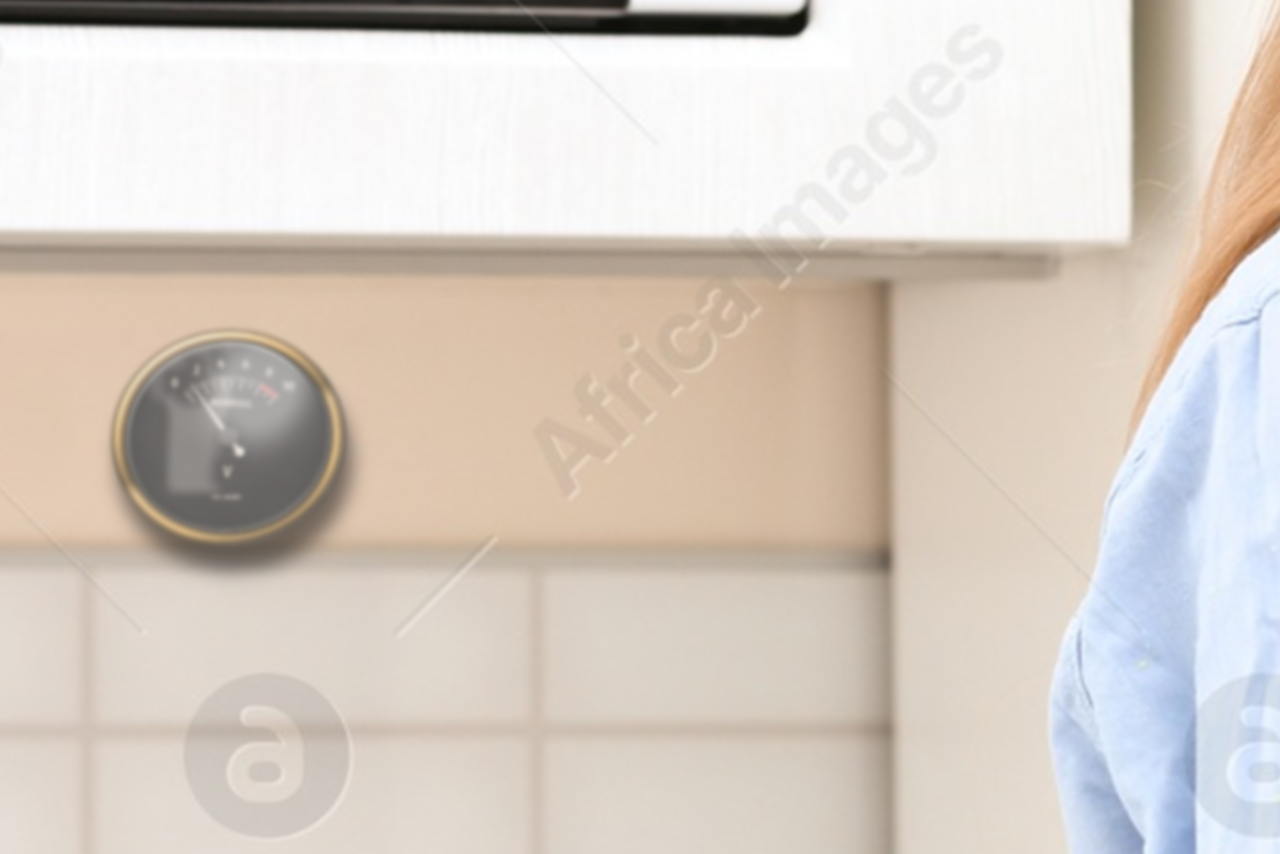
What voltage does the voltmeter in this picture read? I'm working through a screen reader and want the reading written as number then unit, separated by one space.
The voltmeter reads 1 V
